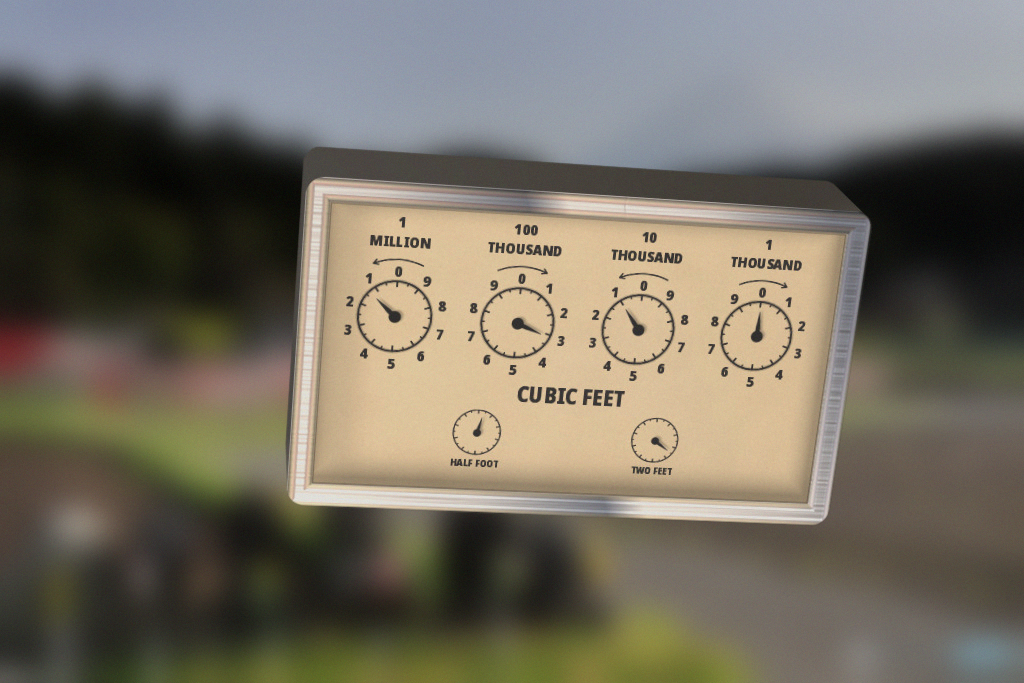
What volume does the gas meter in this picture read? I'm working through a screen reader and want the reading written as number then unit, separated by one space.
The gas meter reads 131000 ft³
